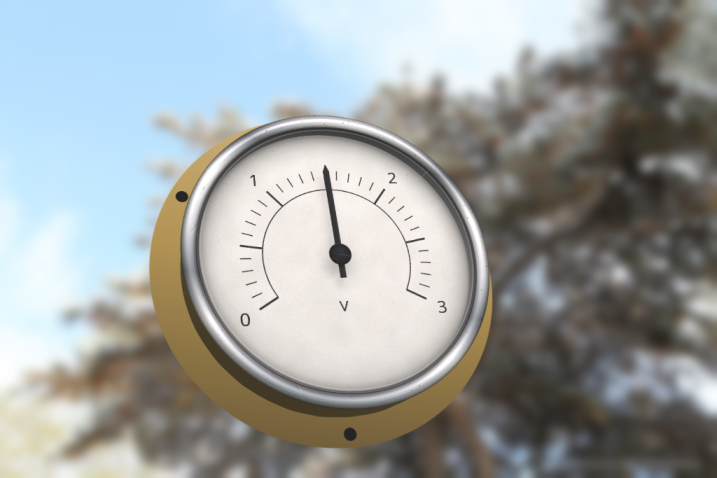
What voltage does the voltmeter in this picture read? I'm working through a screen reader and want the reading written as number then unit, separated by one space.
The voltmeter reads 1.5 V
